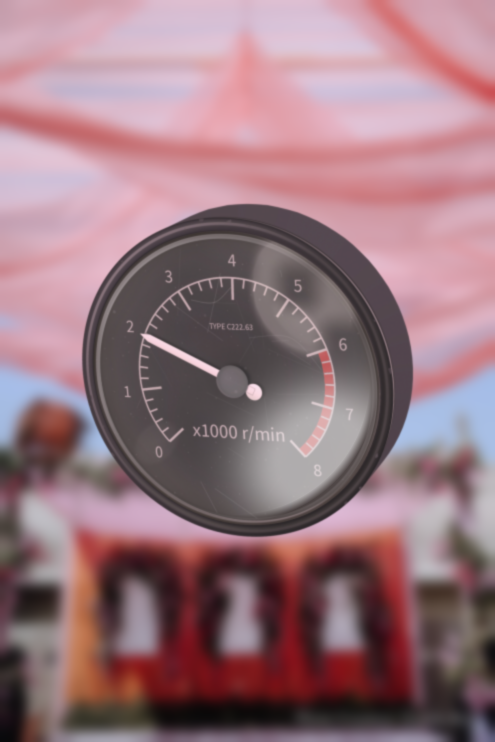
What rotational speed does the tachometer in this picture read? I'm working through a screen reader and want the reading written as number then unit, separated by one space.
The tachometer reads 2000 rpm
